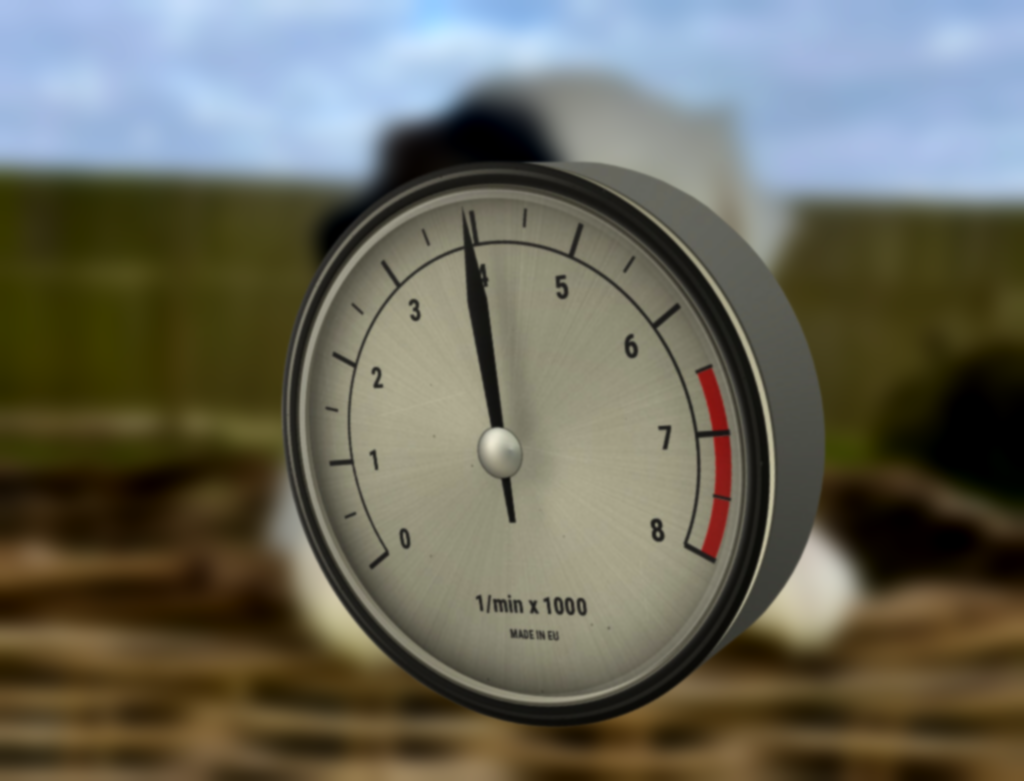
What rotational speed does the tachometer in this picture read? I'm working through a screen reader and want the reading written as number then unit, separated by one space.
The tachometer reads 4000 rpm
